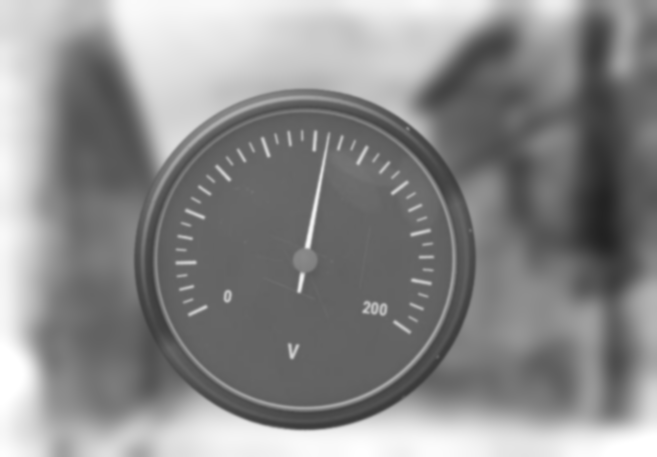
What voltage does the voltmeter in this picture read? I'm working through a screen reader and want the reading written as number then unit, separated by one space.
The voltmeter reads 105 V
